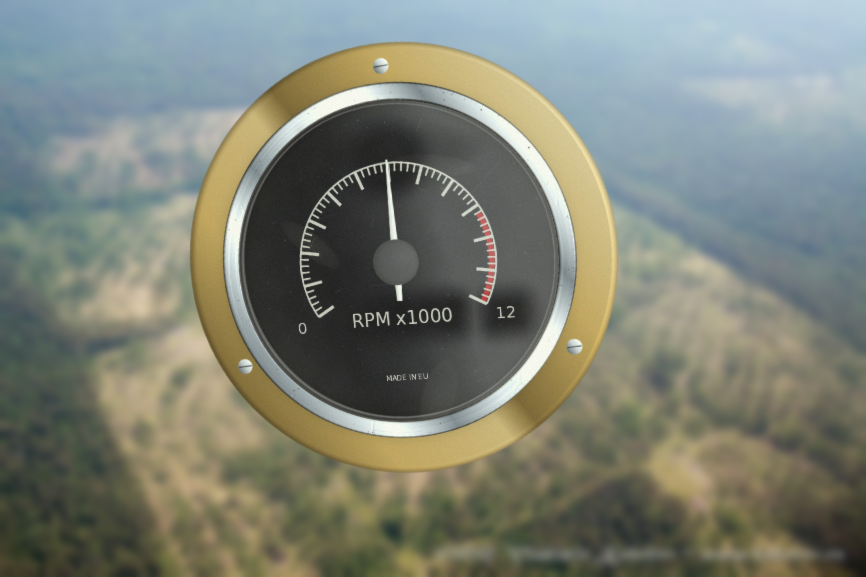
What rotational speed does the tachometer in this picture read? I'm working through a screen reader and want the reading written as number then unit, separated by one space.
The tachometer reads 6000 rpm
